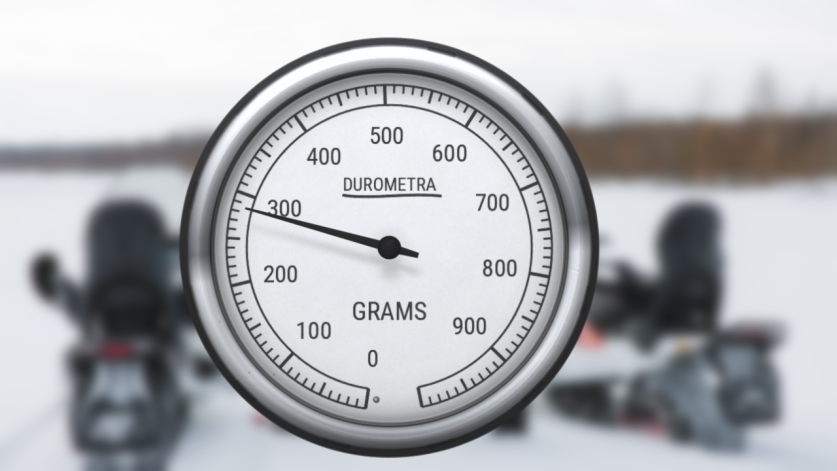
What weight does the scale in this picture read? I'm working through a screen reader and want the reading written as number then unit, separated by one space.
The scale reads 285 g
